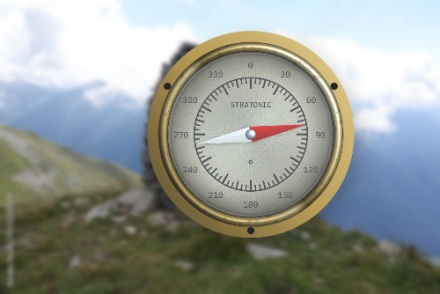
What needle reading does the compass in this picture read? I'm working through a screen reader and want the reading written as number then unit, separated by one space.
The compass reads 80 °
